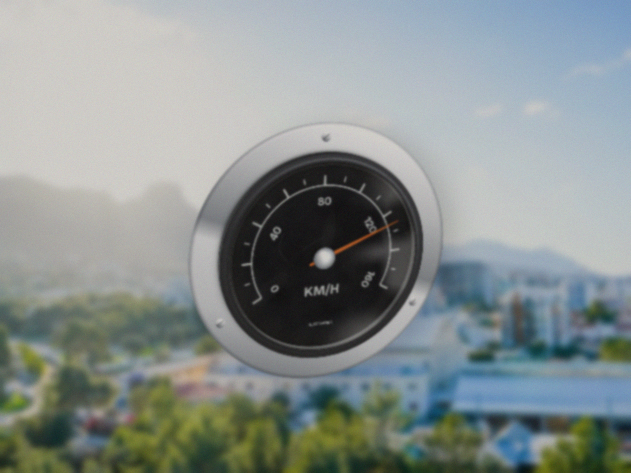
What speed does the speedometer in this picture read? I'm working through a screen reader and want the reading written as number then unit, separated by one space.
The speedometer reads 125 km/h
